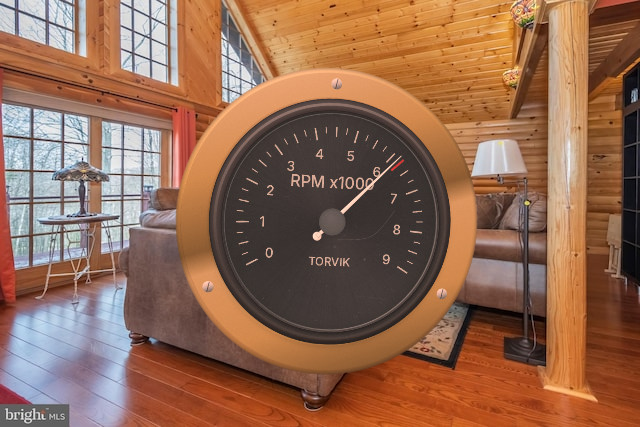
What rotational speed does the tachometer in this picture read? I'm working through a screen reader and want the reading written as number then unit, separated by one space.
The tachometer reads 6125 rpm
